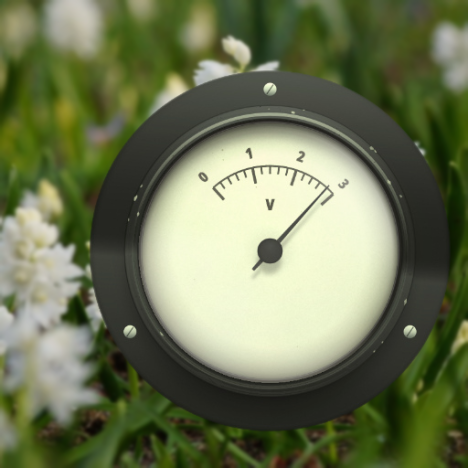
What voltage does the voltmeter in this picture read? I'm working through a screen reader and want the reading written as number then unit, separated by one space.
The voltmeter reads 2.8 V
